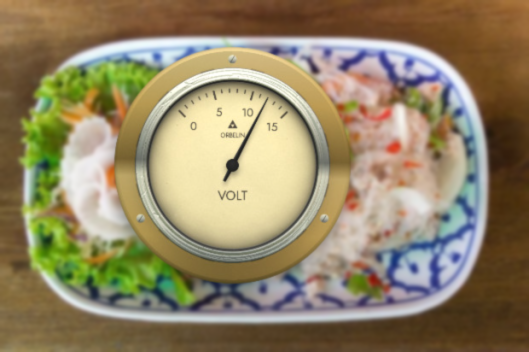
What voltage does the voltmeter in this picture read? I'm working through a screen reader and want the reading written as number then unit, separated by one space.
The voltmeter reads 12 V
